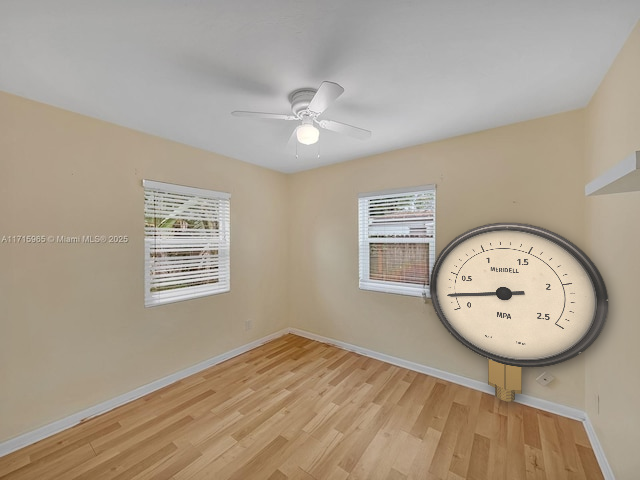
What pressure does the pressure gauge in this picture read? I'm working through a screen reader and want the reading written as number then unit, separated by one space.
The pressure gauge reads 0.2 MPa
